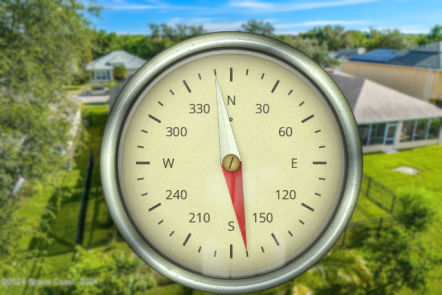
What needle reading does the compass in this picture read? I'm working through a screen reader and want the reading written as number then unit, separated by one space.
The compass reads 170 °
